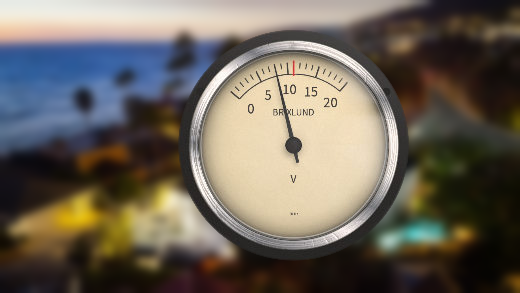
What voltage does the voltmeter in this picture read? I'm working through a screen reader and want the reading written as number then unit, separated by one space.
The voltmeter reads 8 V
